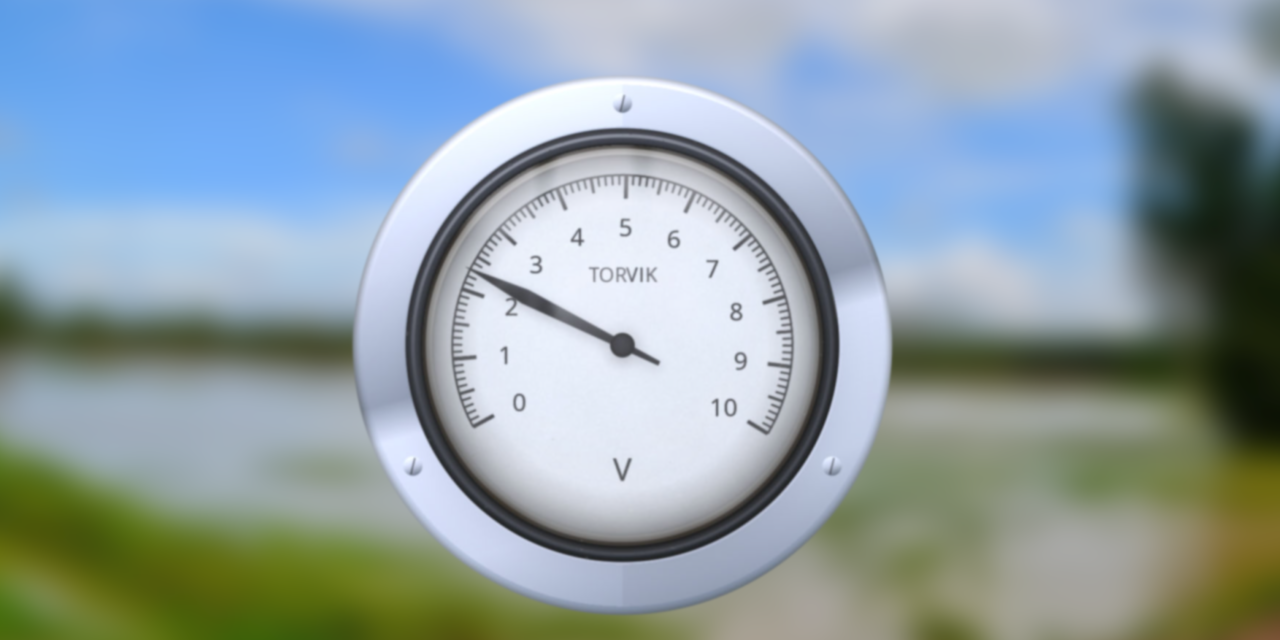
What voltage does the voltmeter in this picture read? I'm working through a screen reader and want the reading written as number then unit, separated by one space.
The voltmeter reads 2.3 V
